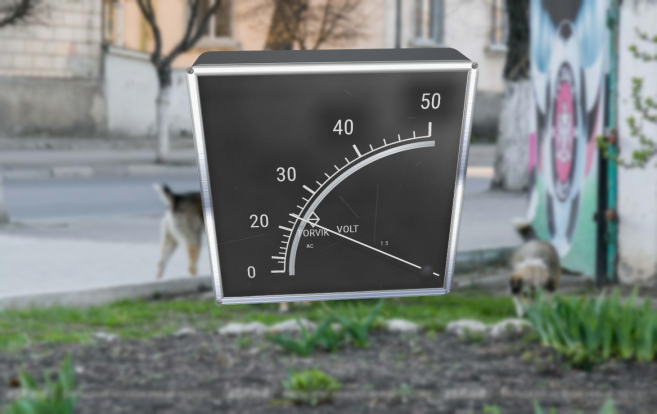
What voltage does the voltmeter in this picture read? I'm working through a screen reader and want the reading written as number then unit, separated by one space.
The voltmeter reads 24 V
